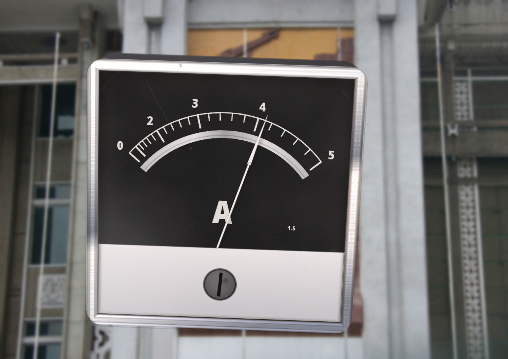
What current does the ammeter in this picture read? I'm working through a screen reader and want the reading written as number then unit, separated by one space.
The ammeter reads 4.1 A
